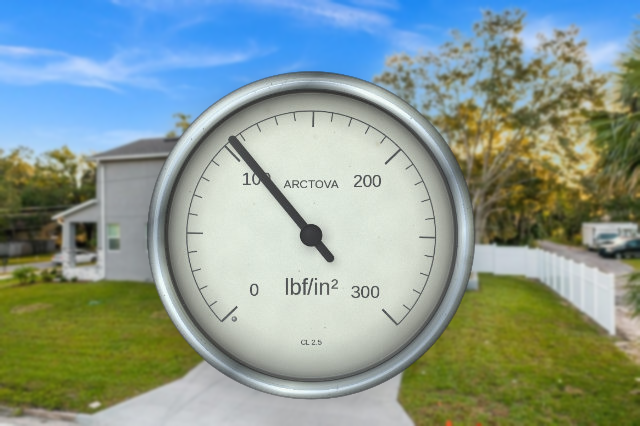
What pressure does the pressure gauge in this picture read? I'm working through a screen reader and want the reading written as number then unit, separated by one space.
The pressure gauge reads 105 psi
